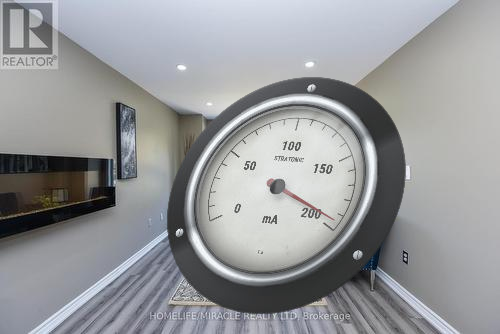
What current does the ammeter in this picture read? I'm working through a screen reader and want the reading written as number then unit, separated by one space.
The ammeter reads 195 mA
